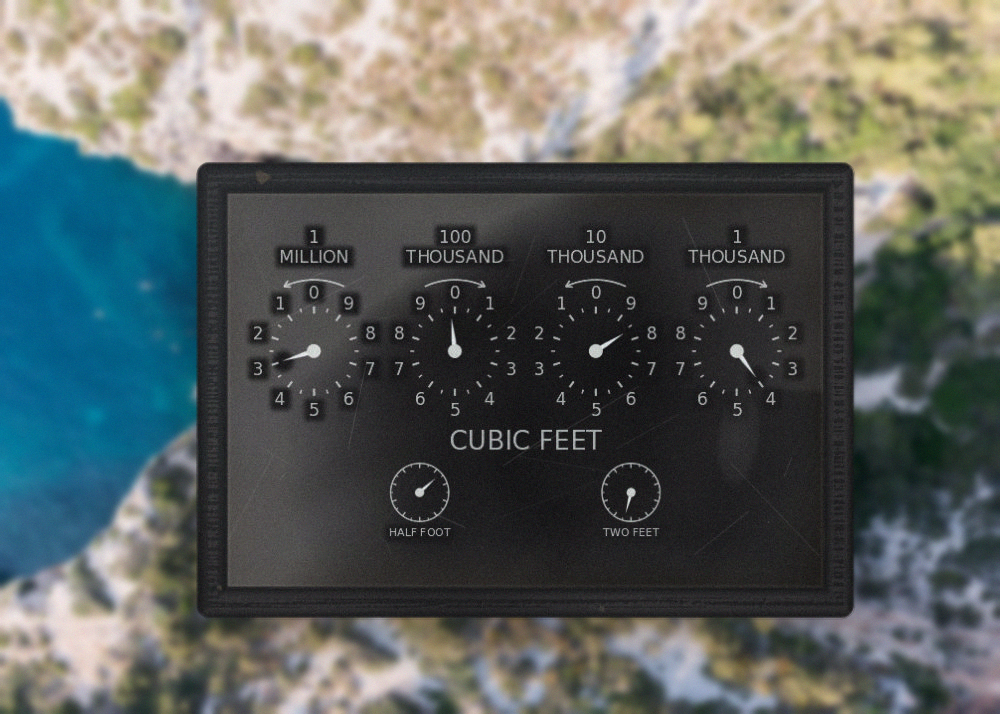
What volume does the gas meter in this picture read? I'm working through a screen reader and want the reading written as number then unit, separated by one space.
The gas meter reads 298400 ft³
